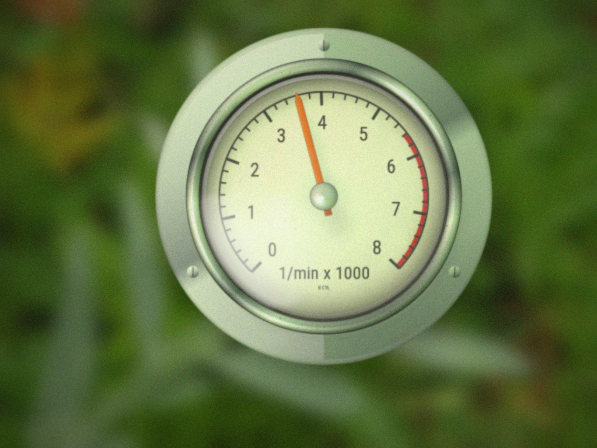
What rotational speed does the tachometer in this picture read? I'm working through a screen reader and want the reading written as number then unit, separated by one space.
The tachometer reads 3600 rpm
